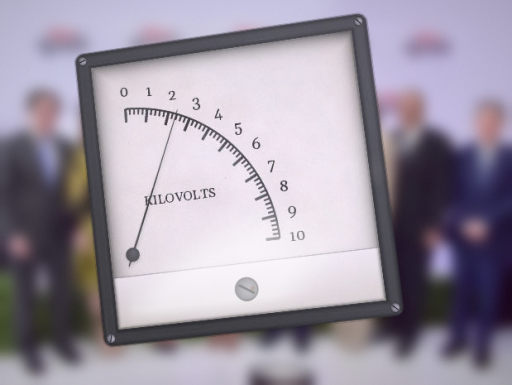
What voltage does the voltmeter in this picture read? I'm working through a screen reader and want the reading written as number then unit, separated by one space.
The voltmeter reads 2.4 kV
